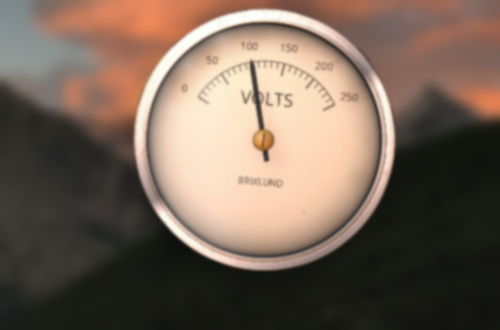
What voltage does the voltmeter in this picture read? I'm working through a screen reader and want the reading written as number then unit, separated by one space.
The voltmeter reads 100 V
